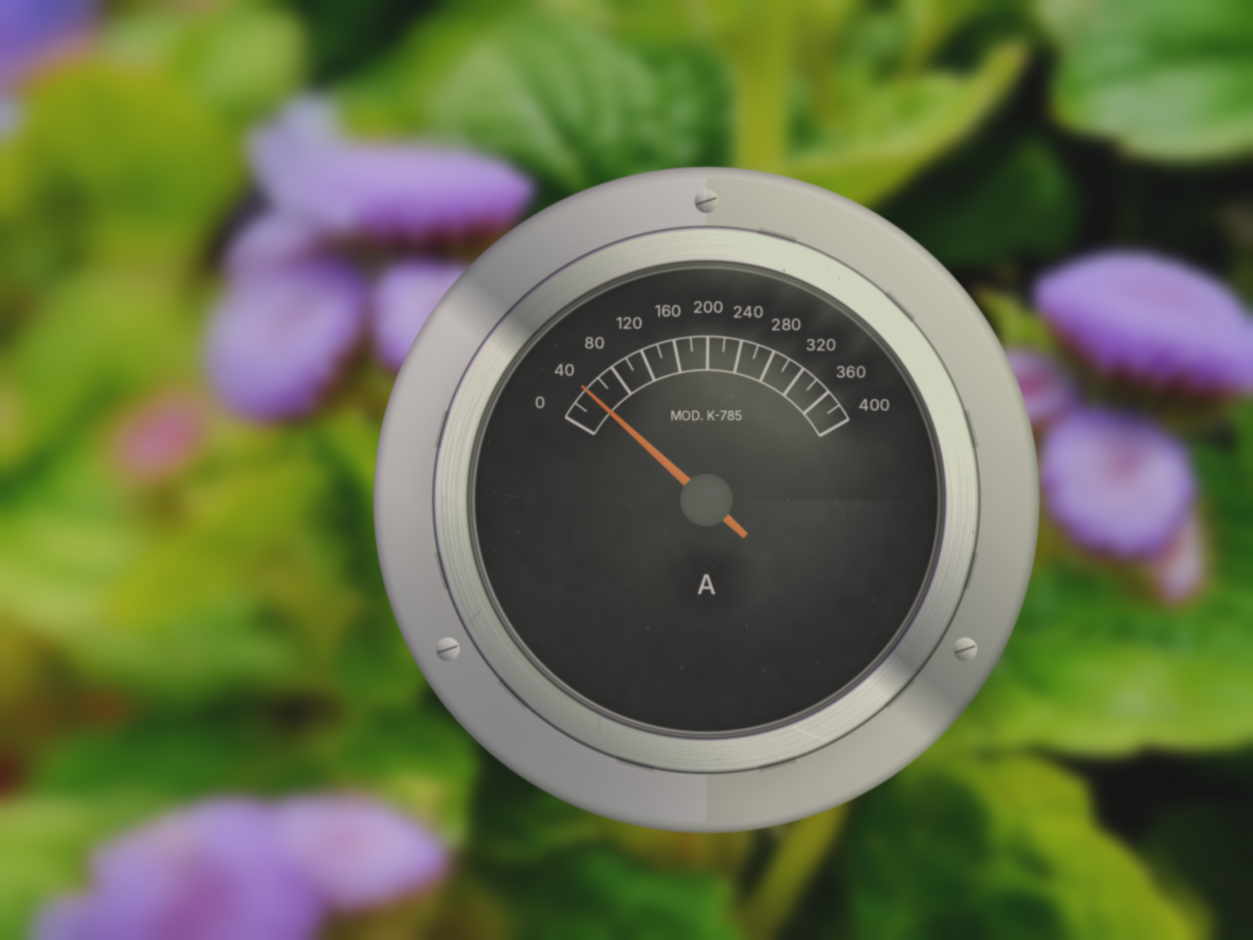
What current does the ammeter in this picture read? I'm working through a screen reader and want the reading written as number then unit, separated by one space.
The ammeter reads 40 A
